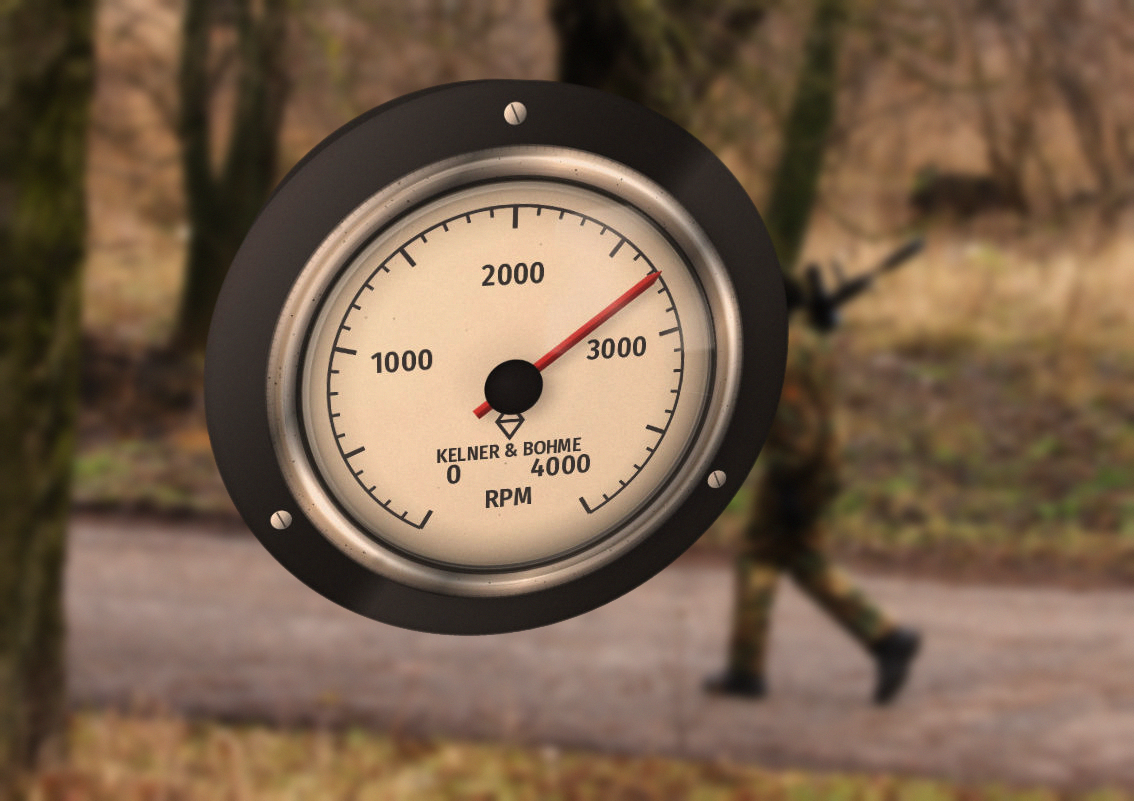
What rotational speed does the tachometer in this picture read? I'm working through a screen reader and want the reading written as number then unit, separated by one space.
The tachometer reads 2700 rpm
